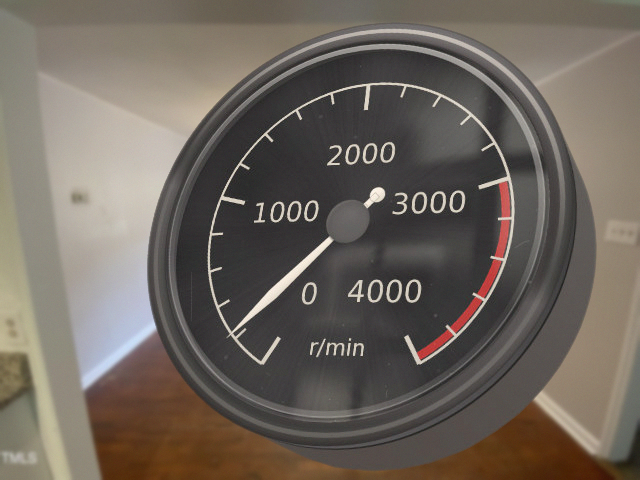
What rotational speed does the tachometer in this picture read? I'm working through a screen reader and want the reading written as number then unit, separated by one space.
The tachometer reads 200 rpm
